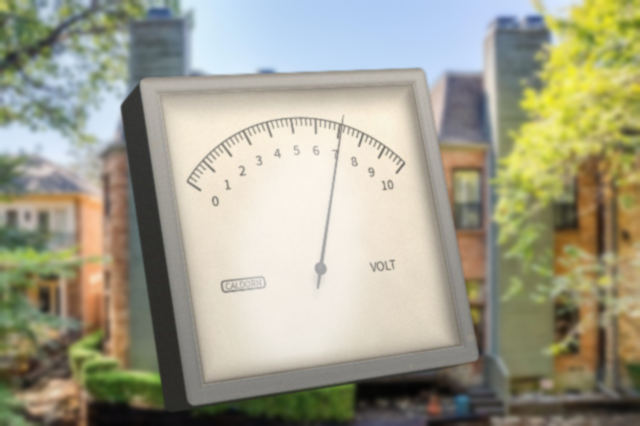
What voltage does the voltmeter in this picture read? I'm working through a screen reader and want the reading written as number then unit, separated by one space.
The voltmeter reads 7 V
